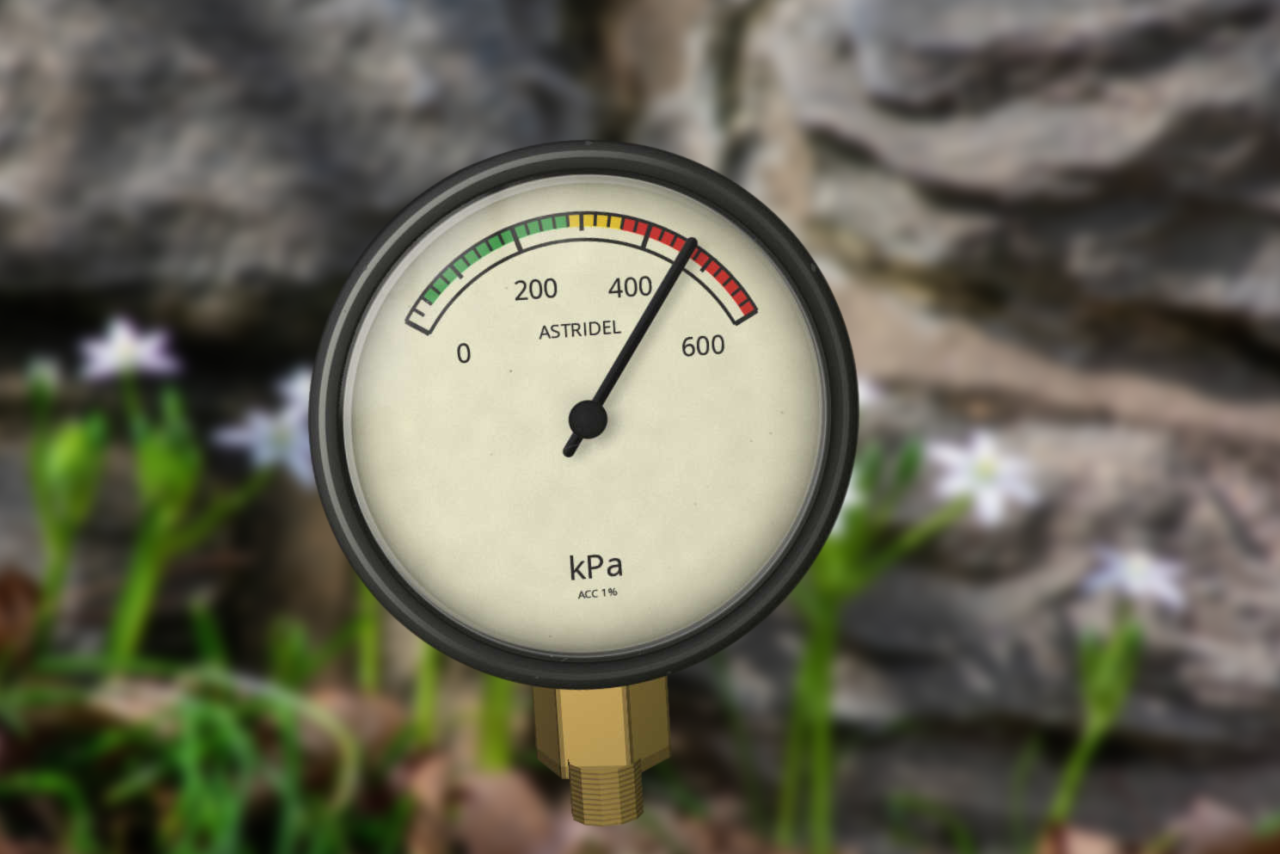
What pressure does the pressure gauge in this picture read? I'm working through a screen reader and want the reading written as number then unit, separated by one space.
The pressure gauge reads 460 kPa
